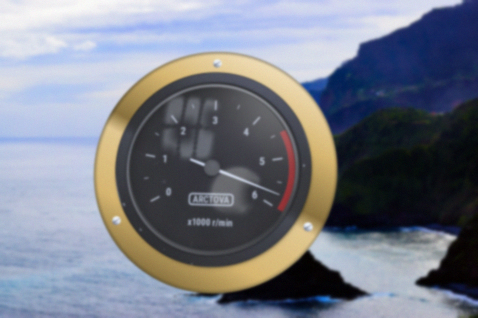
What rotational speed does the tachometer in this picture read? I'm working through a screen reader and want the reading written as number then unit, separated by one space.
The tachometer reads 5750 rpm
